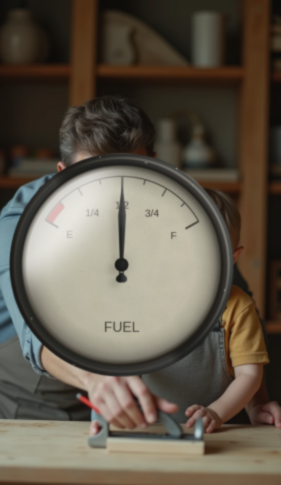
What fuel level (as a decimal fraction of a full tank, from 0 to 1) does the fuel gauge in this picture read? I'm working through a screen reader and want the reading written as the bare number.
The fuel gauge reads 0.5
